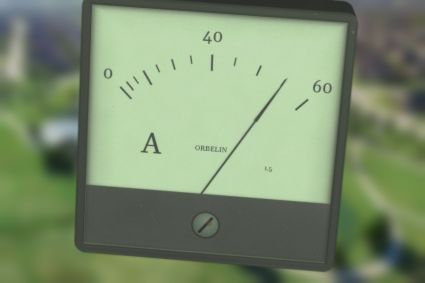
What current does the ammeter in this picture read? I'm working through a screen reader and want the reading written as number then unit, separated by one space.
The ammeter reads 55 A
